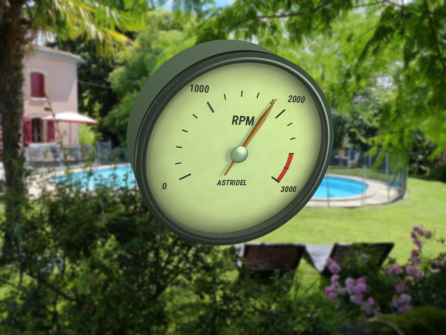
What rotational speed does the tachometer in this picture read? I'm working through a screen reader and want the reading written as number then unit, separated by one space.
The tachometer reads 1800 rpm
